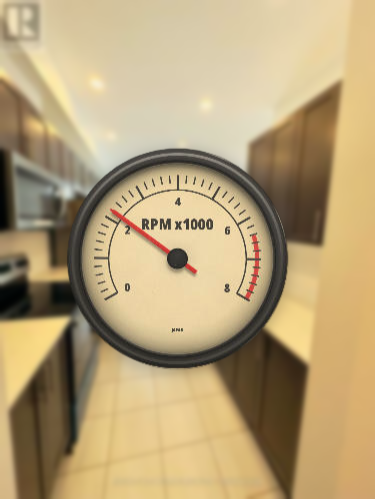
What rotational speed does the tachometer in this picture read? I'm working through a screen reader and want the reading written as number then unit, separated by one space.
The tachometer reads 2200 rpm
